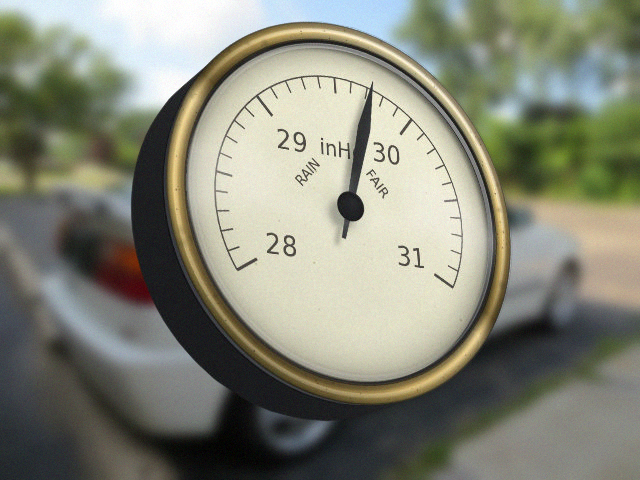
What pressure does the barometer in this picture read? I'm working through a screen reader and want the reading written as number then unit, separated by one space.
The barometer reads 29.7 inHg
